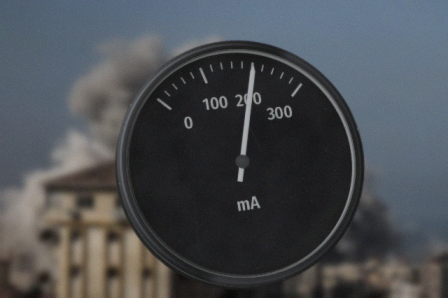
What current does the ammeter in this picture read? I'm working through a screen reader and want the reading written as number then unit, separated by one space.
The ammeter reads 200 mA
